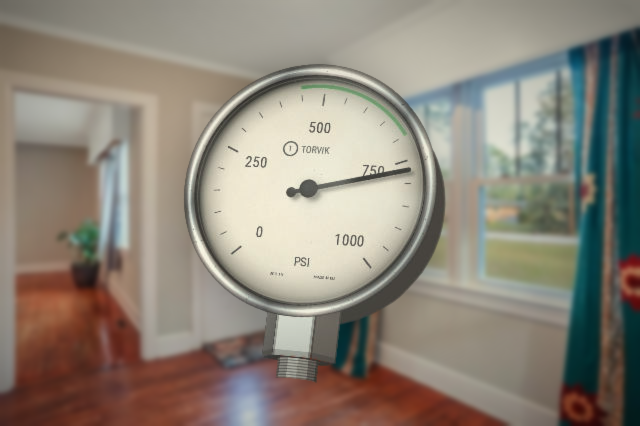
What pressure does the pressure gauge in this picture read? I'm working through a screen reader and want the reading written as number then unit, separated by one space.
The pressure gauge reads 775 psi
